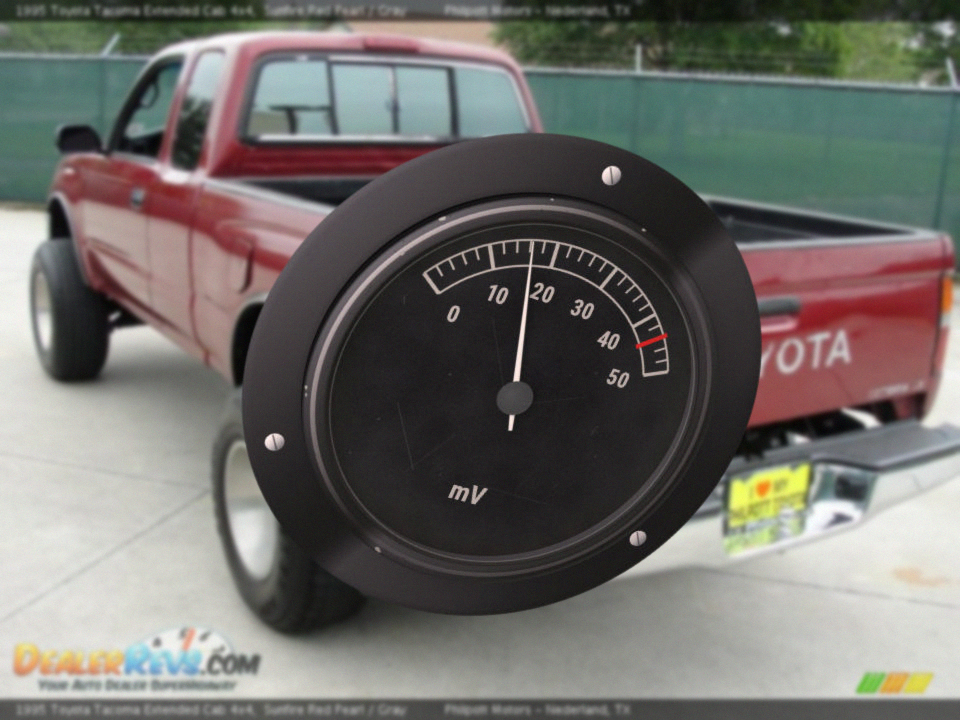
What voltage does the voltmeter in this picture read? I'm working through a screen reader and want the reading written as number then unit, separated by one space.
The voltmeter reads 16 mV
